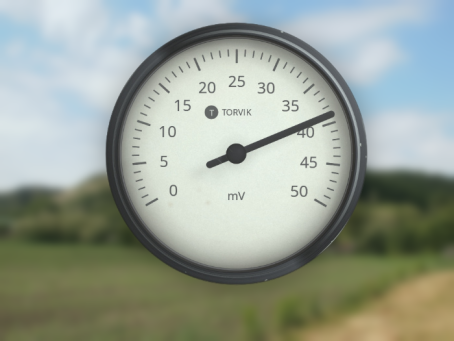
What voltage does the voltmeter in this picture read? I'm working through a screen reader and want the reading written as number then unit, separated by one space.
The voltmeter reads 39 mV
